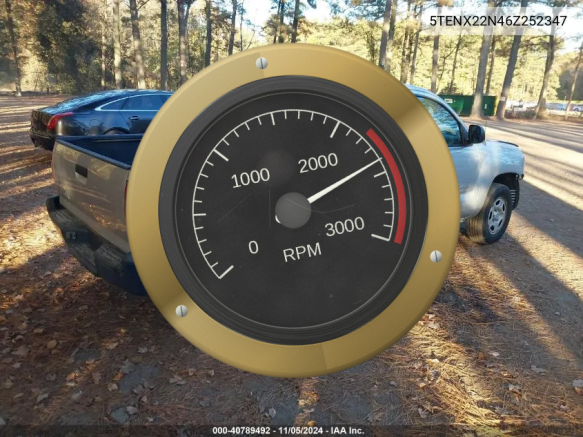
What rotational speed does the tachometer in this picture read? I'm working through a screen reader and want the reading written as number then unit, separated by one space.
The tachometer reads 2400 rpm
